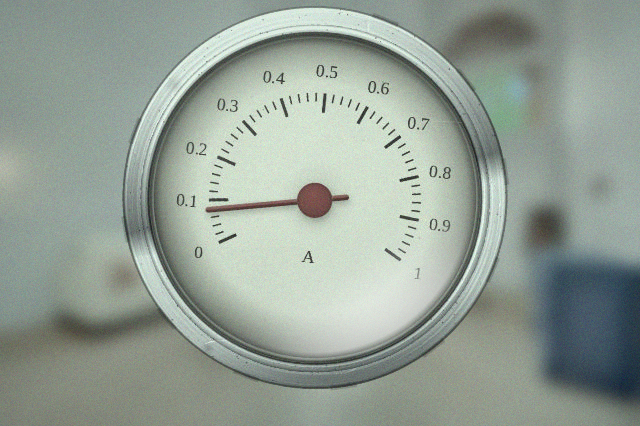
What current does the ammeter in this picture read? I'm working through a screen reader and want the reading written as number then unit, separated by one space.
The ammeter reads 0.08 A
